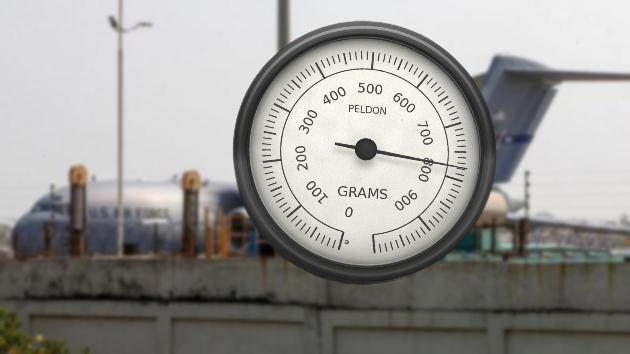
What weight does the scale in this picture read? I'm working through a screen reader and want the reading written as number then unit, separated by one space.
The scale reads 780 g
